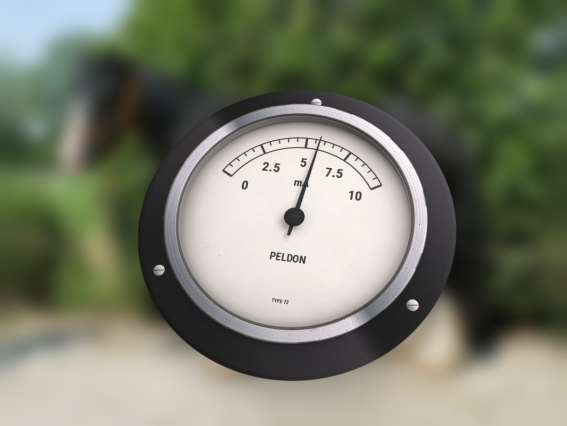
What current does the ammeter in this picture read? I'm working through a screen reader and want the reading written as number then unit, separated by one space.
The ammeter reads 5.75 mA
